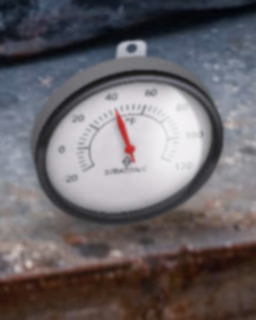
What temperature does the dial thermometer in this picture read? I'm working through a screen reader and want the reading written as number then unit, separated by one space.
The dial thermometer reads 40 °F
